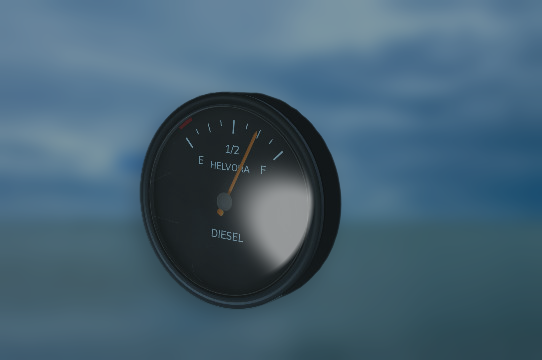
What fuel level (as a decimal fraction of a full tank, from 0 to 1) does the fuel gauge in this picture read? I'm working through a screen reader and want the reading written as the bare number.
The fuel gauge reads 0.75
